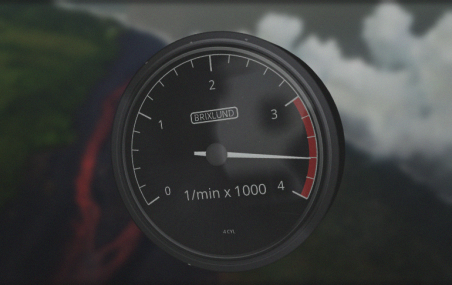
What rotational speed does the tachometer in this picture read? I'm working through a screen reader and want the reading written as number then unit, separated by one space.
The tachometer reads 3600 rpm
